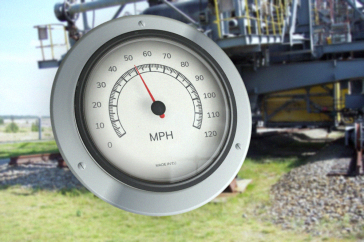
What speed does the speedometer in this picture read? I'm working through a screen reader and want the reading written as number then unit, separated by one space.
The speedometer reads 50 mph
